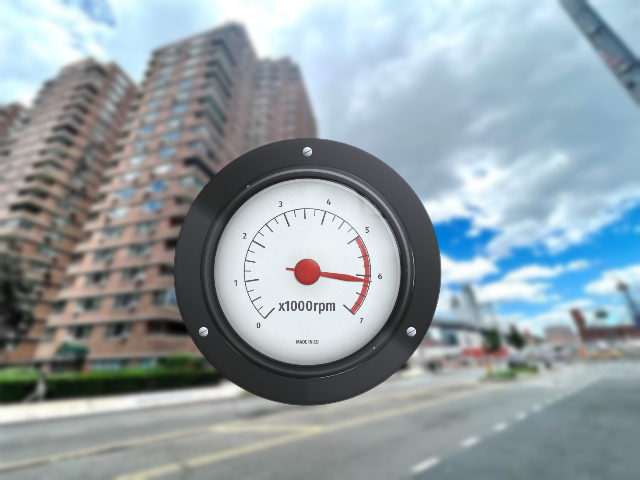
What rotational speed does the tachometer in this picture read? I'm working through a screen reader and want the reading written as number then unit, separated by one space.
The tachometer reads 6125 rpm
